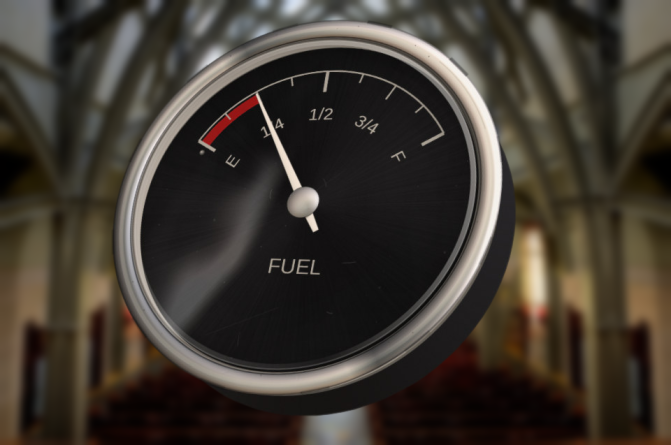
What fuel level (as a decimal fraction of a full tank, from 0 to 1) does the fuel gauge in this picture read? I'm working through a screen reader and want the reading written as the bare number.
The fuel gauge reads 0.25
